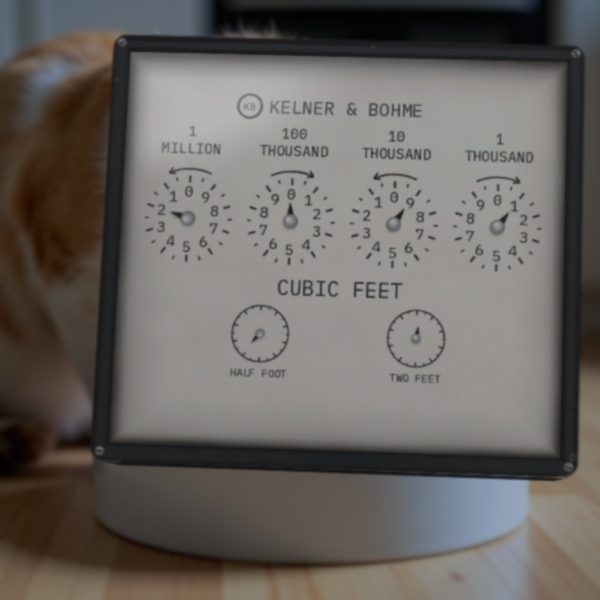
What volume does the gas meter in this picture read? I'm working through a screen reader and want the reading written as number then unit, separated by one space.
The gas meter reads 199100 ft³
